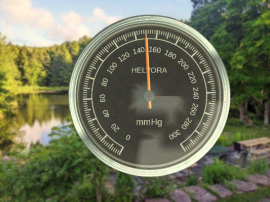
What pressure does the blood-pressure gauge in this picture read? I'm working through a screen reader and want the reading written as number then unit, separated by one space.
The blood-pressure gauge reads 150 mmHg
